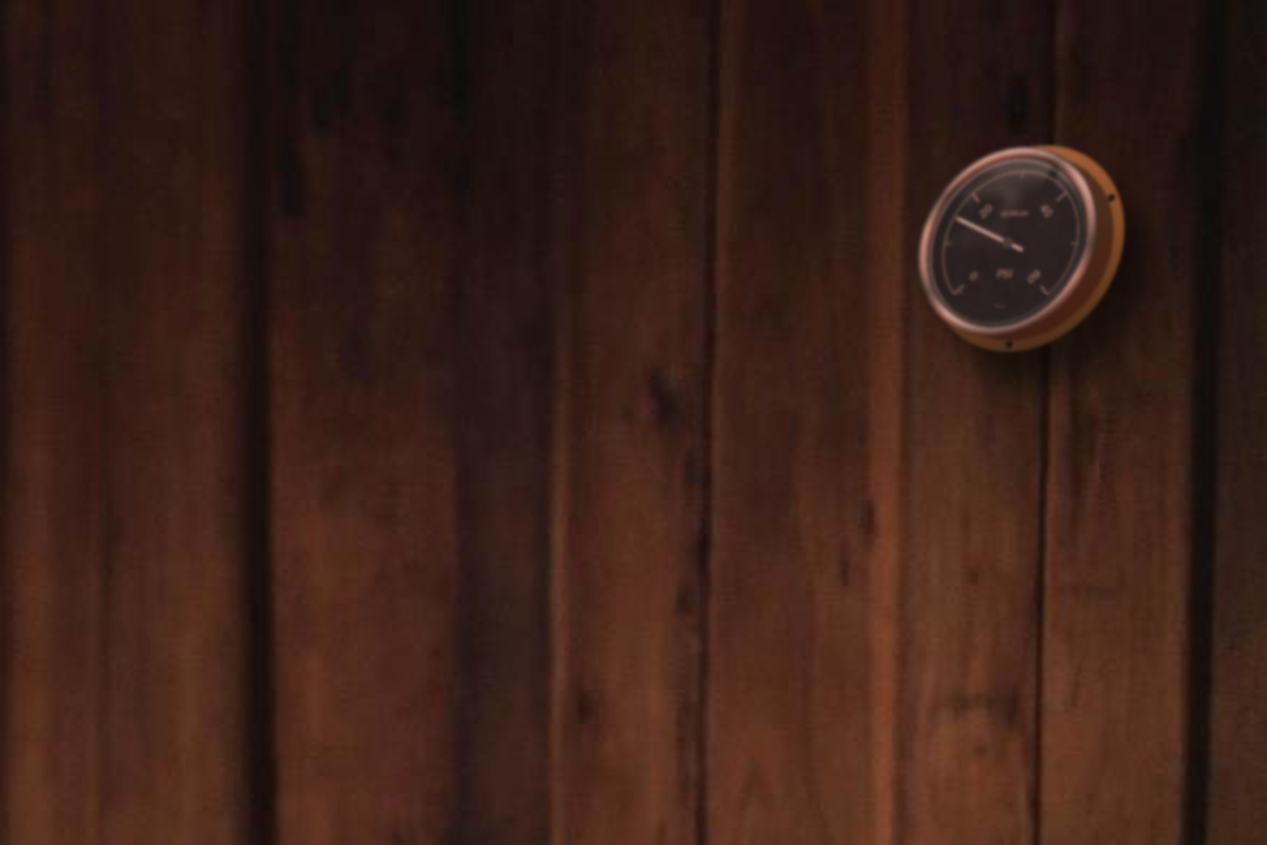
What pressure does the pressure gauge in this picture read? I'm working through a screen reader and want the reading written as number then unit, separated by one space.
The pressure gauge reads 15 psi
